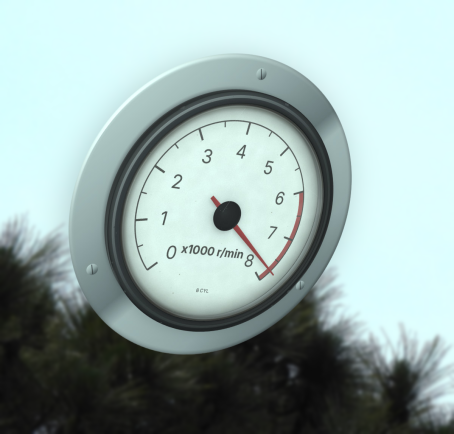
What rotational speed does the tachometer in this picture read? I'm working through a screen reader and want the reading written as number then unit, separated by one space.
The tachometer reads 7750 rpm
